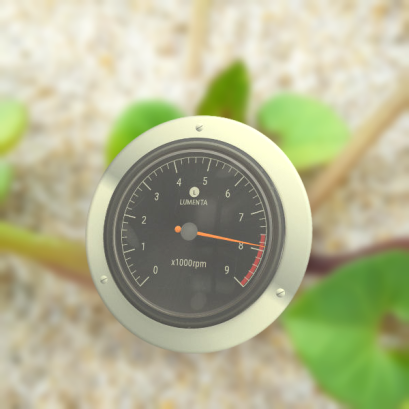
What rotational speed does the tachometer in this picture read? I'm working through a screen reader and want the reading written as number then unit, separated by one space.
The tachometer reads 7900 rpm
